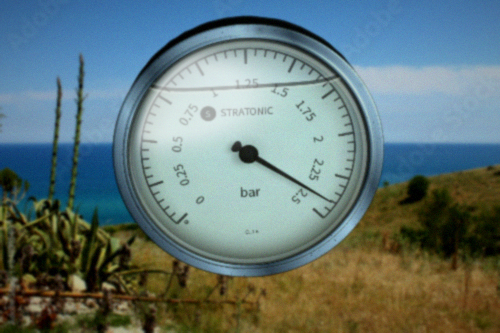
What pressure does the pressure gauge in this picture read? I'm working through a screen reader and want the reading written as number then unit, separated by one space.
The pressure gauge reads 2.4 bar
